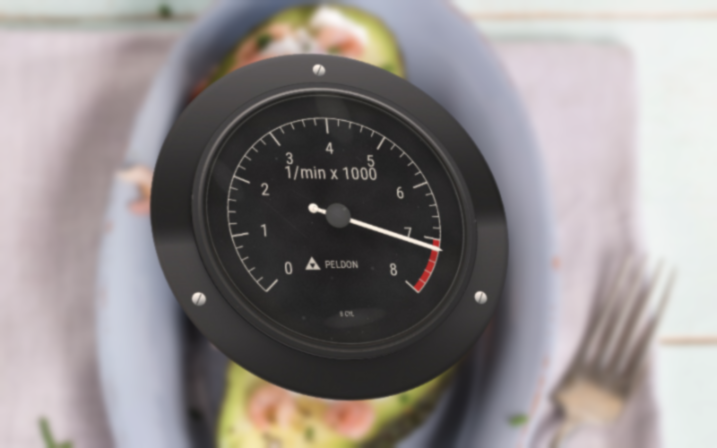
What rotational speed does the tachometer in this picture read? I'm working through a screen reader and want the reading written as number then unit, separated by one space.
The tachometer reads 7200 rpm
